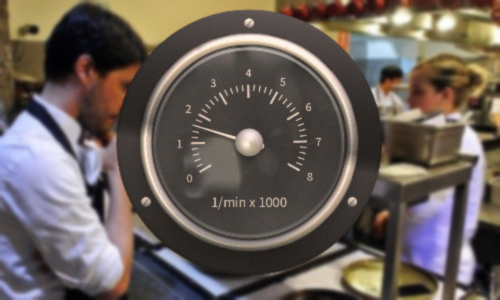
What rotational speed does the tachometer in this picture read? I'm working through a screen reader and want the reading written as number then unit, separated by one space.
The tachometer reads 1600 rpm
